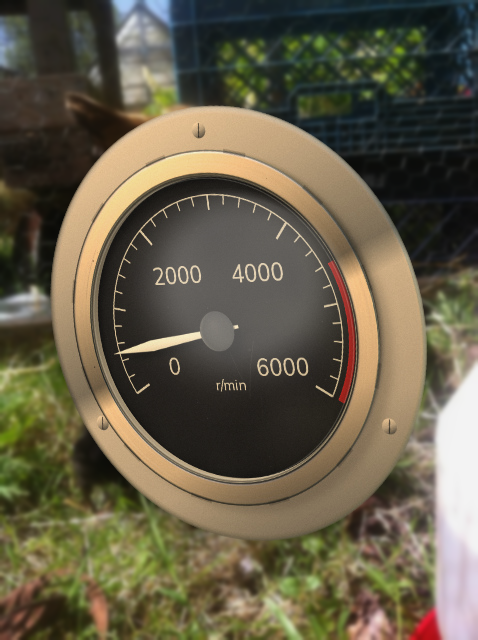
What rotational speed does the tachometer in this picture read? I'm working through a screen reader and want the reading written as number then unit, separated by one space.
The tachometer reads 500 rpm
